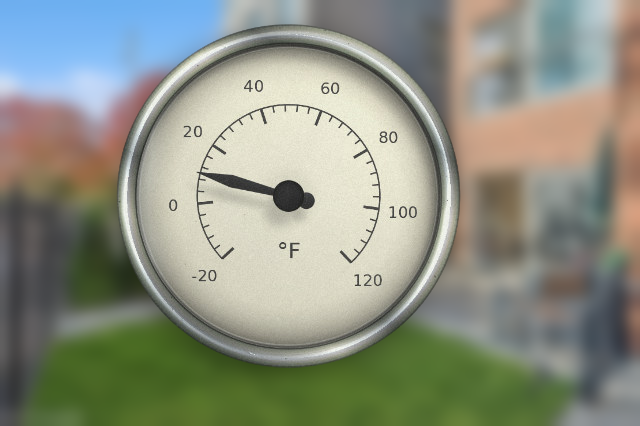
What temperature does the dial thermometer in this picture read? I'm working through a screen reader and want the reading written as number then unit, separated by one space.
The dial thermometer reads 10 °F
